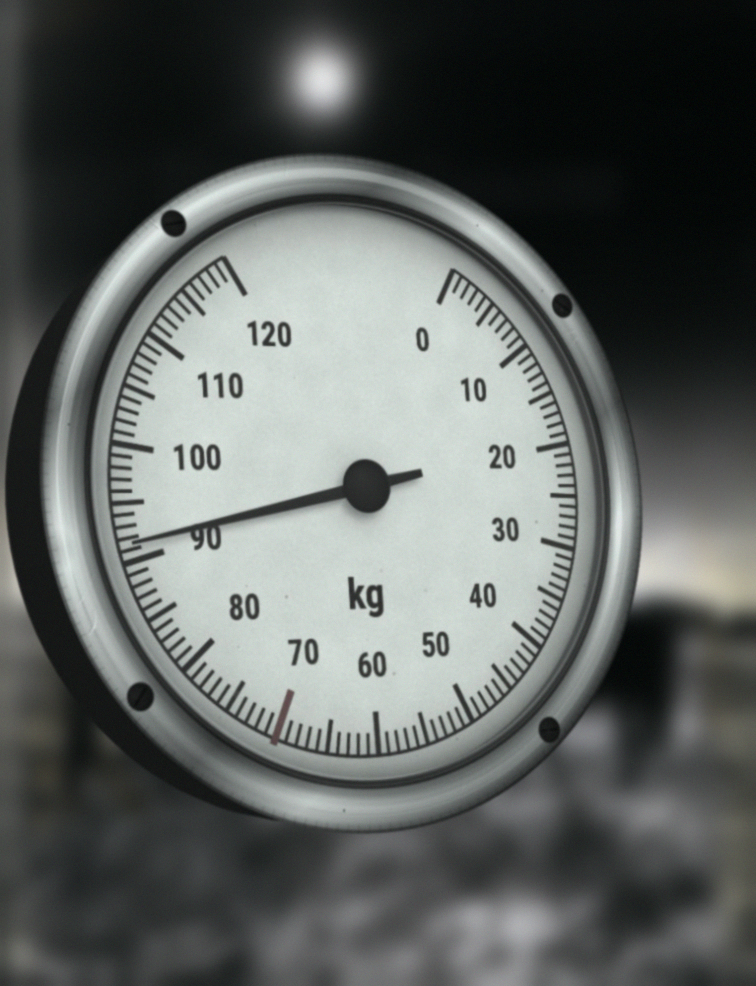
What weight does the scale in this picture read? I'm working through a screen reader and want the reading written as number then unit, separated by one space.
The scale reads 91.5 kg
